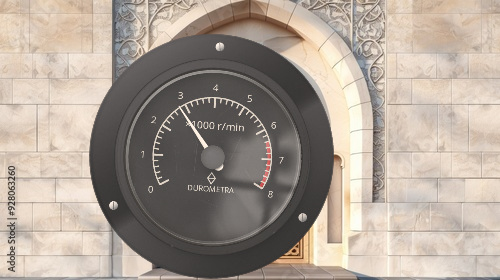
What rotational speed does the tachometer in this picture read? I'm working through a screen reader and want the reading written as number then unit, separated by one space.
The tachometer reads 2800 rpm
